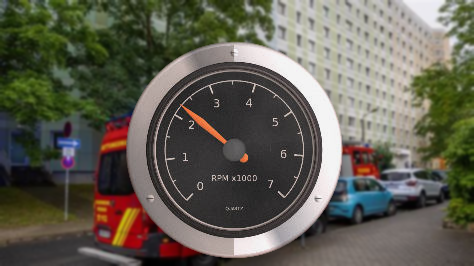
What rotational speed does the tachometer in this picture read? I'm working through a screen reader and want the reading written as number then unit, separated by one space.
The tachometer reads 2250 rpm
